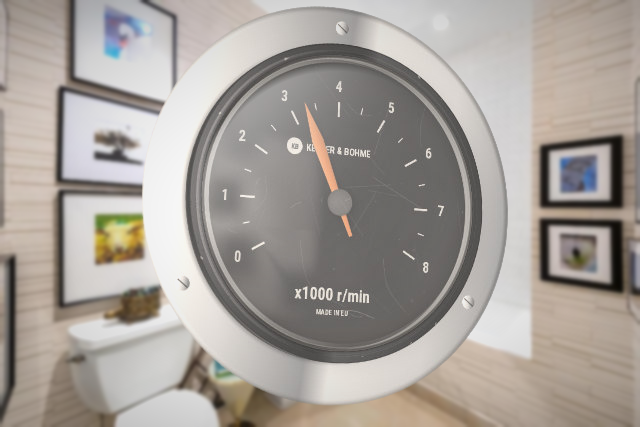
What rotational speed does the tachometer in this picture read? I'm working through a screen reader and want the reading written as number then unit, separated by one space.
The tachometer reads 3250 rpm
